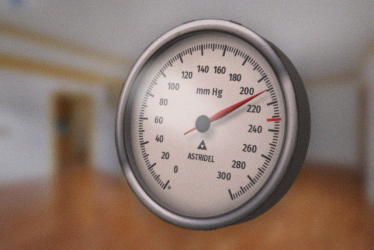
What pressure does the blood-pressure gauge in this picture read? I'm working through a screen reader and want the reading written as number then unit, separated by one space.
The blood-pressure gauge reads 210 mmHg
